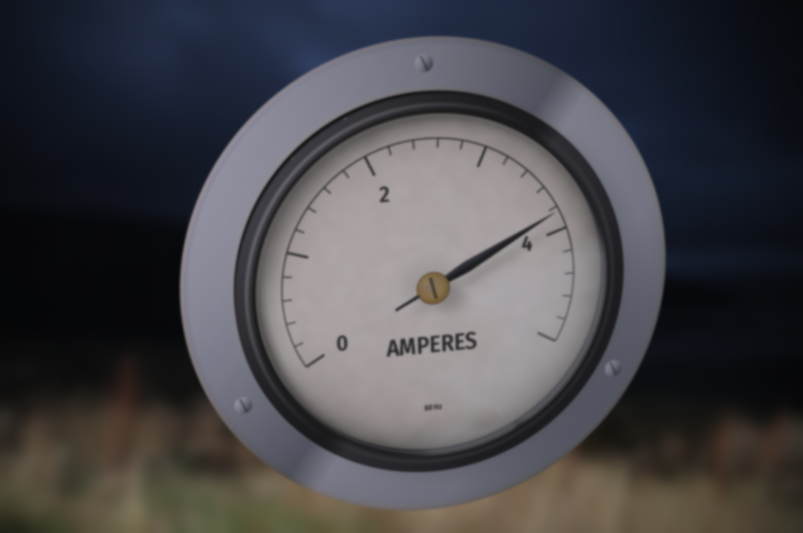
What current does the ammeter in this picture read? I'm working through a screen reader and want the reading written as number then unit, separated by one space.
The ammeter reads 3.8 A
